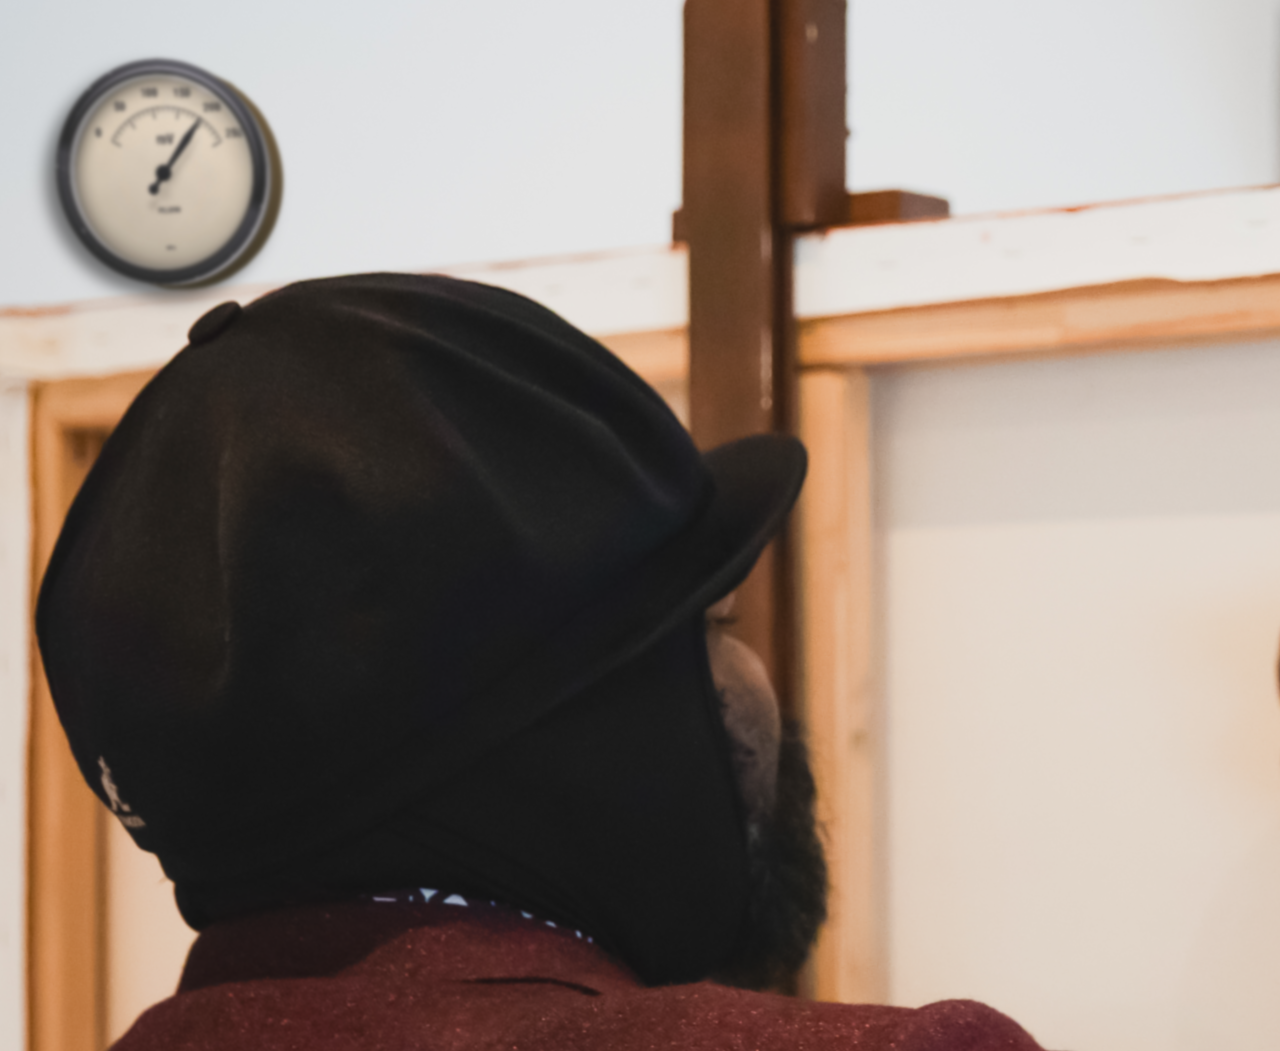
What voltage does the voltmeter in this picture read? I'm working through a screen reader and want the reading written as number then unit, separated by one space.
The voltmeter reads 200 mV
